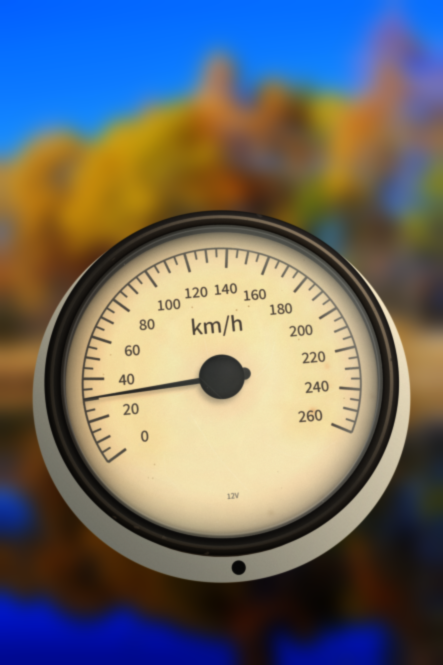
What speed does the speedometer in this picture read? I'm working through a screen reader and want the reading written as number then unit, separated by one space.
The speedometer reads 30 km/h
